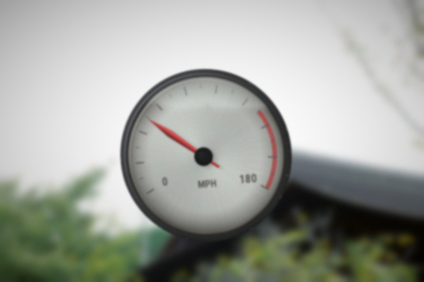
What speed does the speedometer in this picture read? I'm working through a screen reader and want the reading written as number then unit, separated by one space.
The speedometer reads 50 mph
